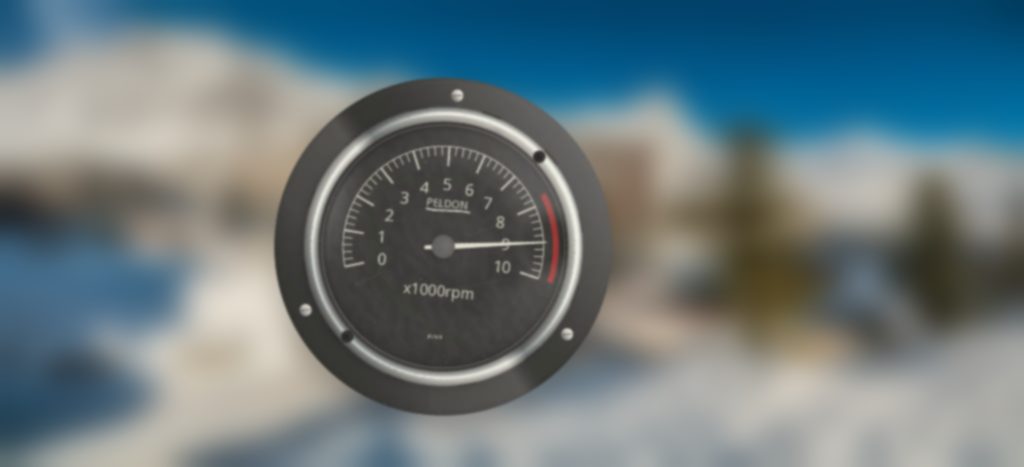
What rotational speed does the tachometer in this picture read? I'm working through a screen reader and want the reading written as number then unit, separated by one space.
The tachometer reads 9000 rpm
